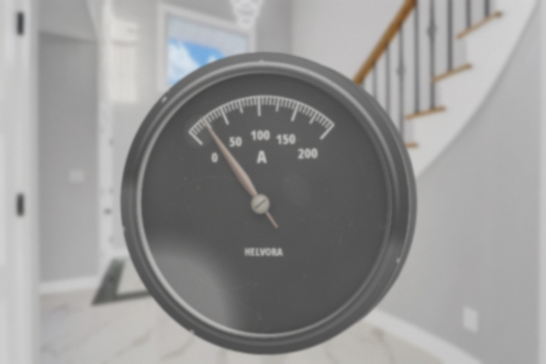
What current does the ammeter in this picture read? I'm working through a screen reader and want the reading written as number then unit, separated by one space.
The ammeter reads 25 A
